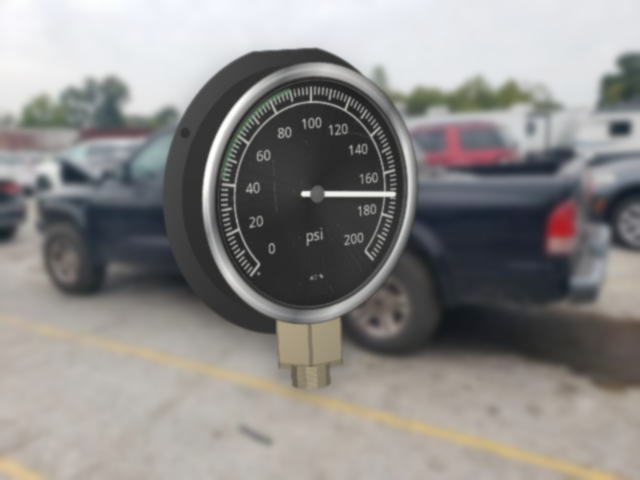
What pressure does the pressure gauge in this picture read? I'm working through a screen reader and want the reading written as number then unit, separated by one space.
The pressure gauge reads 170 psi
